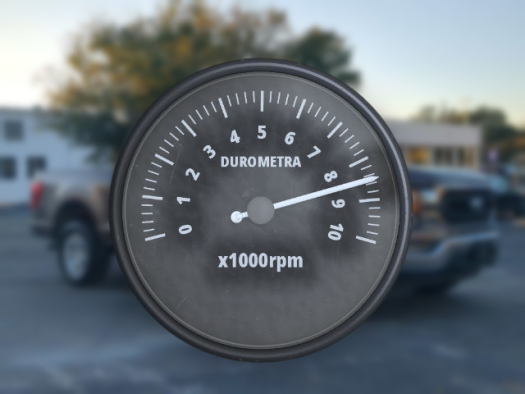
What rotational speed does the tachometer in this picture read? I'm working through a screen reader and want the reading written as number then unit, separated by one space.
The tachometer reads 8500 rpm
